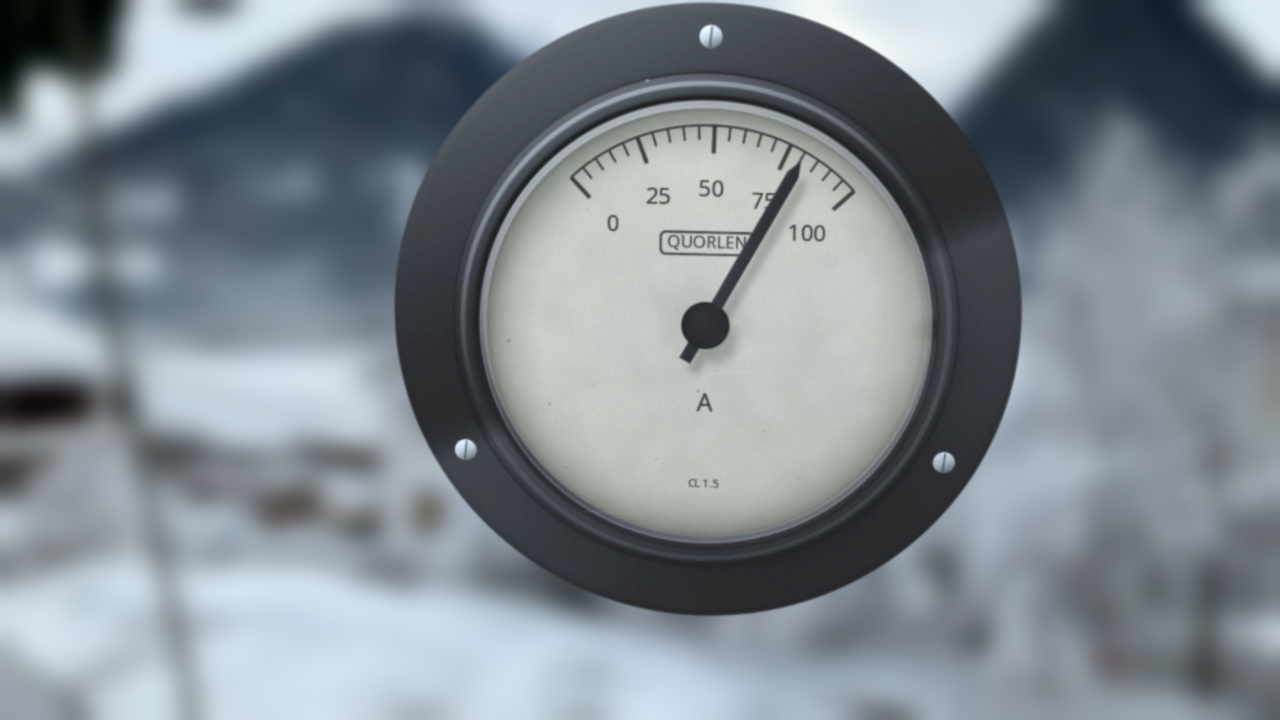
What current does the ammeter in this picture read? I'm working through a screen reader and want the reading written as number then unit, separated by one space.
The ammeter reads 80 A
